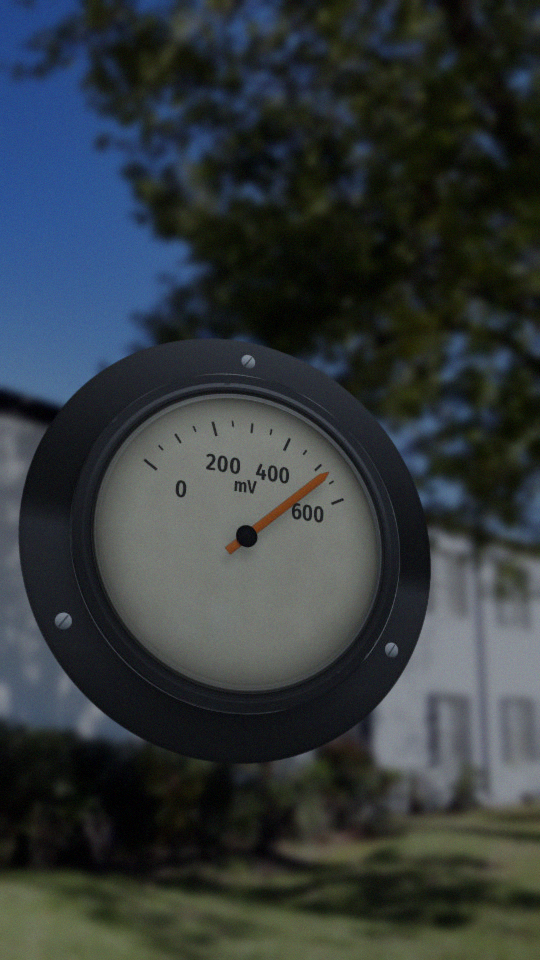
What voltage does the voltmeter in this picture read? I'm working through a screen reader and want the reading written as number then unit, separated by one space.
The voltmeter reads 525 mV
